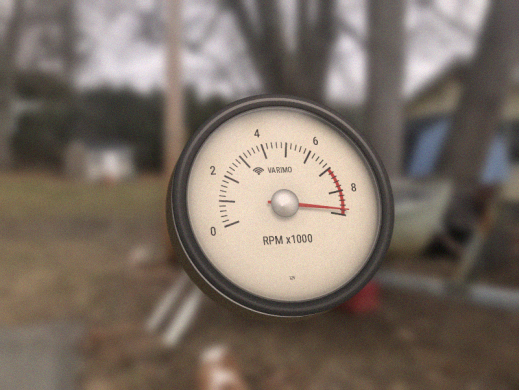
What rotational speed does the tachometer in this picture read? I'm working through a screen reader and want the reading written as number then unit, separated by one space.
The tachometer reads 8800 rpm
